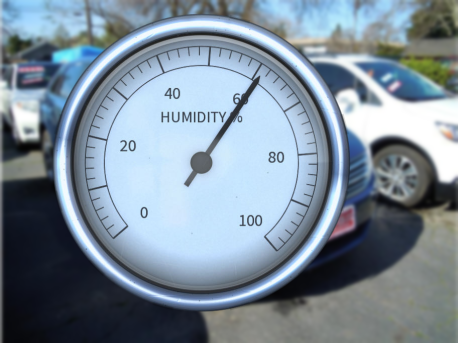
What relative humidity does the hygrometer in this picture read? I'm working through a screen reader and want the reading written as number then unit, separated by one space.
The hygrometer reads 61 %
